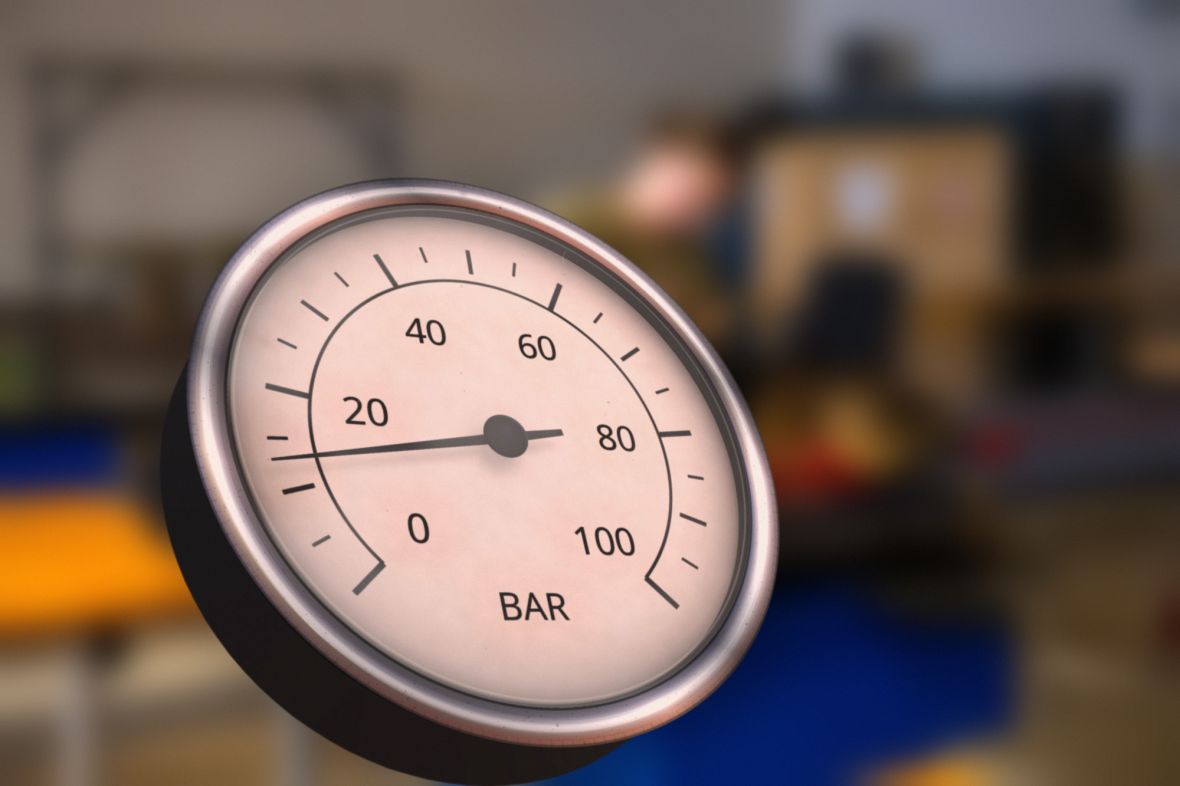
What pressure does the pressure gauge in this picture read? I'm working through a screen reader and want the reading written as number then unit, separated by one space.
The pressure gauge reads 12.5 bar
